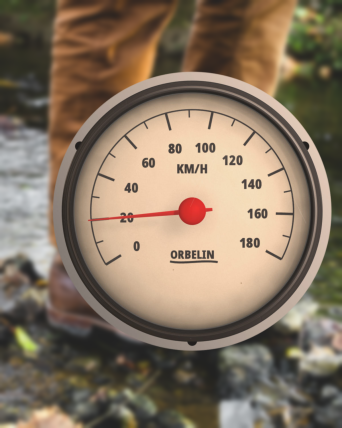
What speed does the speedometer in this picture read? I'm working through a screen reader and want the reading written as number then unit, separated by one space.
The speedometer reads 20 km/h
